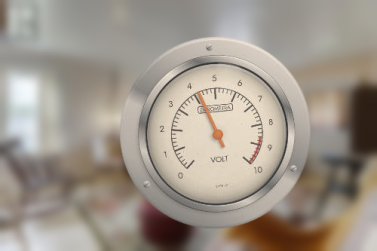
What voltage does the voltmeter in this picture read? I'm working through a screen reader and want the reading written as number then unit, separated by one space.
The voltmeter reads 4.2 V
